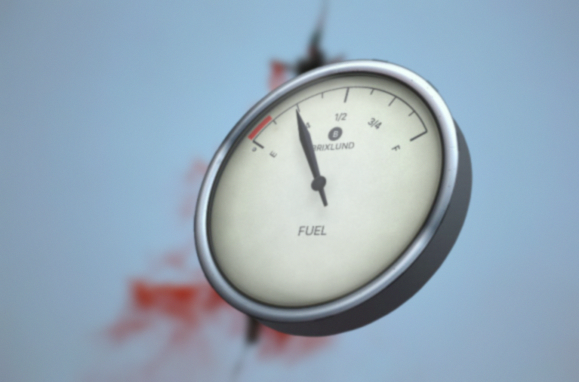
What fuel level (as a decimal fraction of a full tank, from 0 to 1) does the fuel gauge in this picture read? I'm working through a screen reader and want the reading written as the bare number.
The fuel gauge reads 0.25
